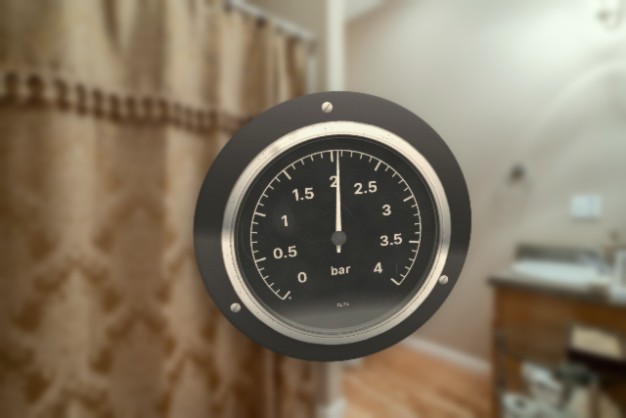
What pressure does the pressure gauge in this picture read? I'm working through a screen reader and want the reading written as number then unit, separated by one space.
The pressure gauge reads 2.05 bar
